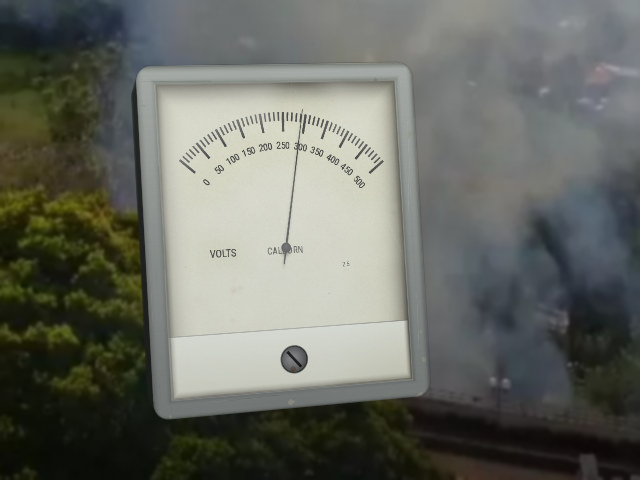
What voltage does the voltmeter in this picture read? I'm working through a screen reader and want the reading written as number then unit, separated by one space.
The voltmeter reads 290 V
